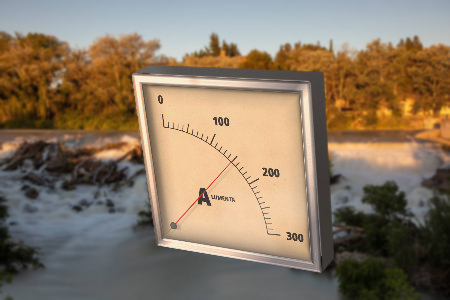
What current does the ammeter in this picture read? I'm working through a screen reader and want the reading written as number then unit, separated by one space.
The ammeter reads 150 A
